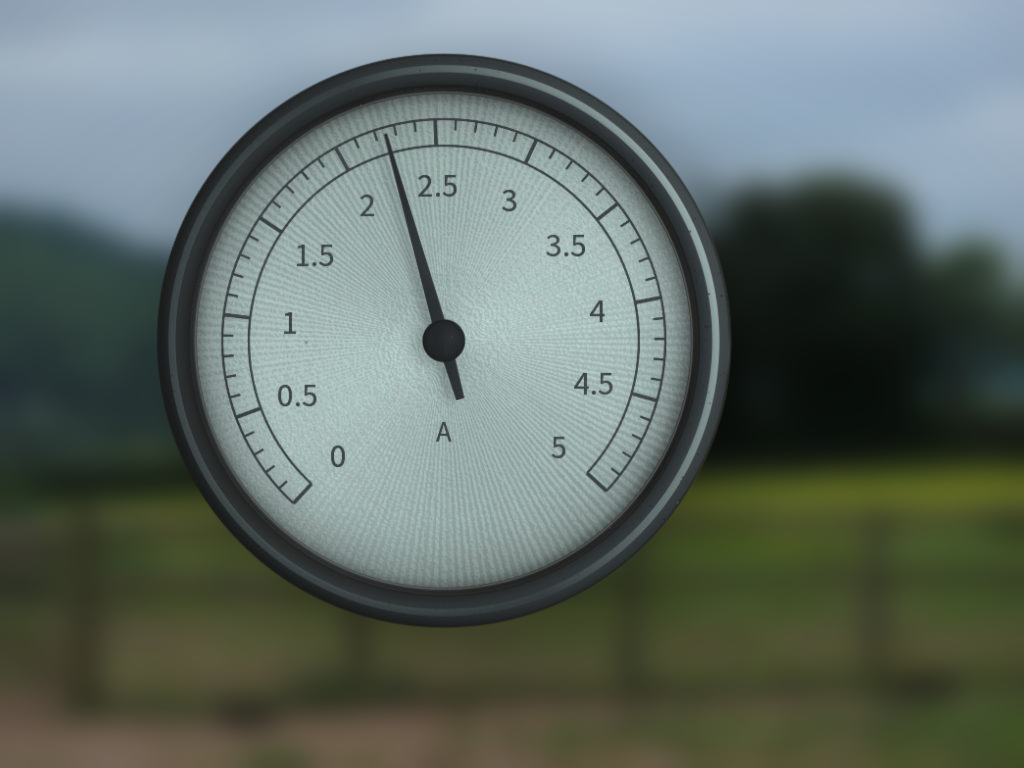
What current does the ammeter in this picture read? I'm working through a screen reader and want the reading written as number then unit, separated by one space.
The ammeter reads 2.25 A
